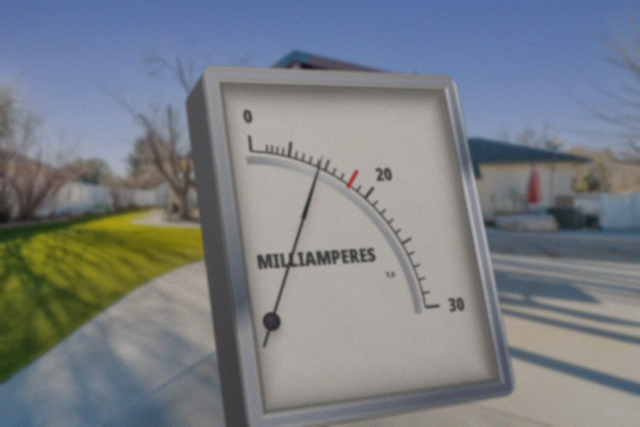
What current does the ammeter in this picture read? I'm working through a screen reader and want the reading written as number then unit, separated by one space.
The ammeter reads 14 mA
